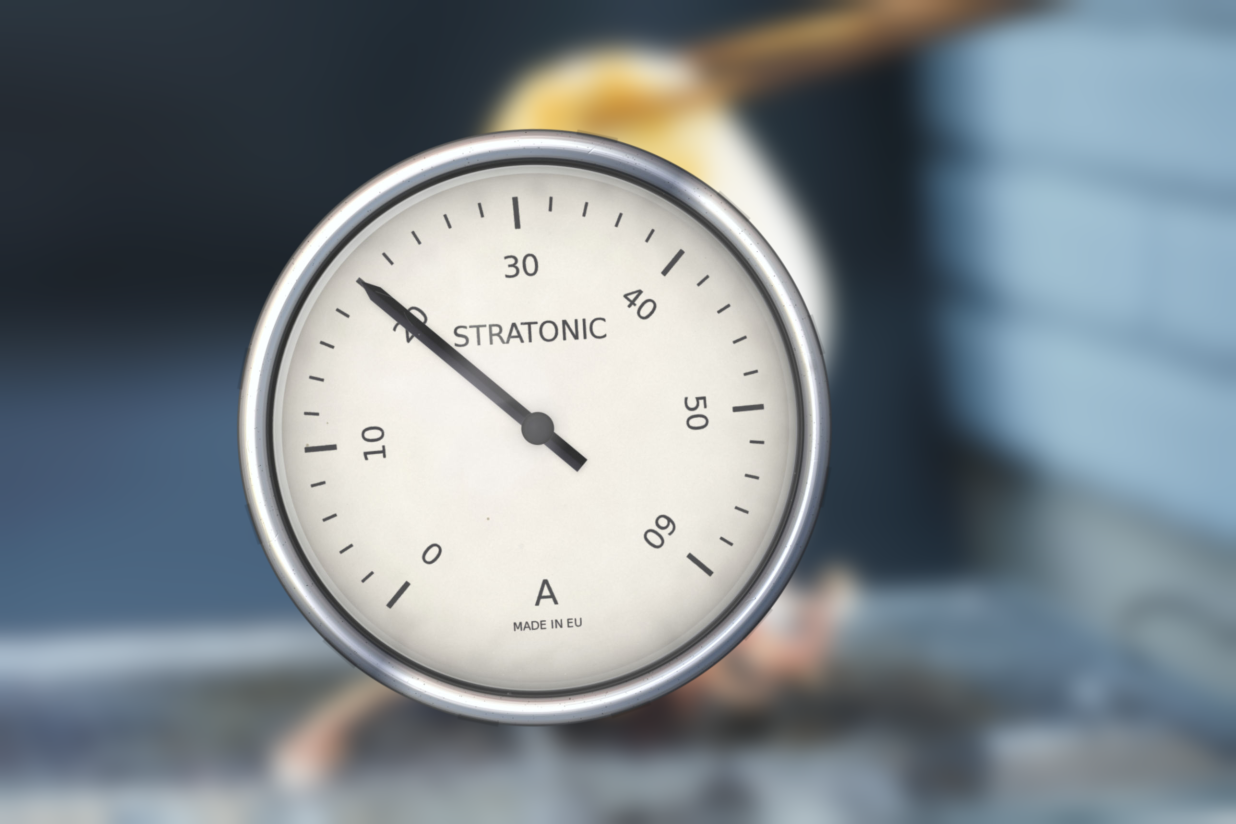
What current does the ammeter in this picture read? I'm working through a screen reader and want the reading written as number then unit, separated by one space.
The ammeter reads 20 A
